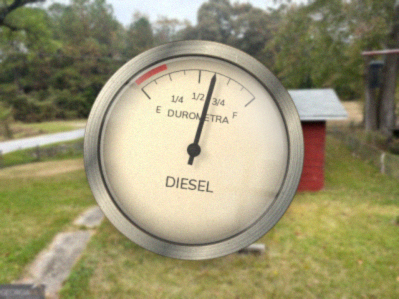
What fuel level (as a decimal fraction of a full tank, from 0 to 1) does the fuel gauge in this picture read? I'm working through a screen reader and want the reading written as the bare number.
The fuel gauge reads 0.625
